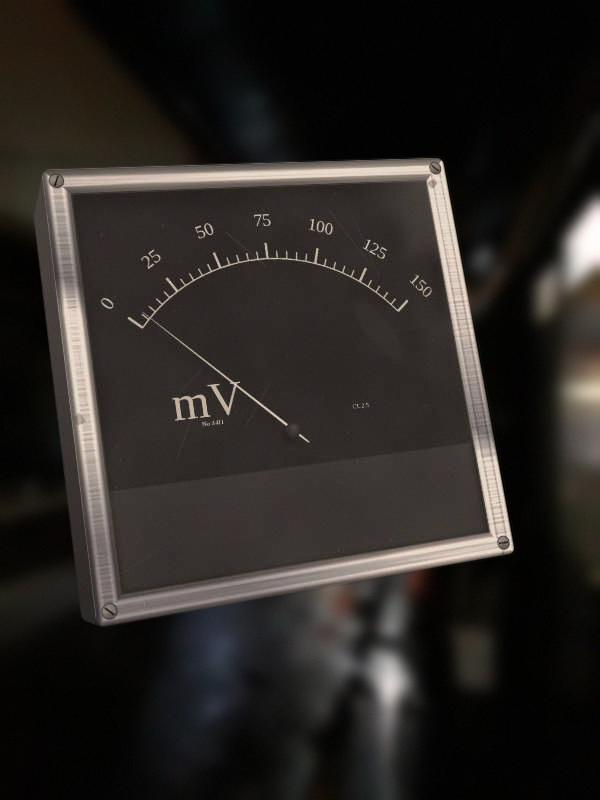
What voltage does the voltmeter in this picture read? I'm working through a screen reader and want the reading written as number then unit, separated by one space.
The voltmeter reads 5 mV
